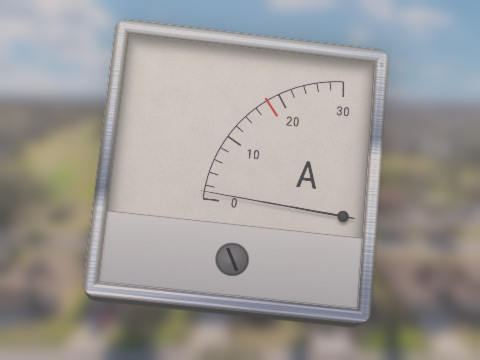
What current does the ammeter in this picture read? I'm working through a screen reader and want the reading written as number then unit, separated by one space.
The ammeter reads 1 A
